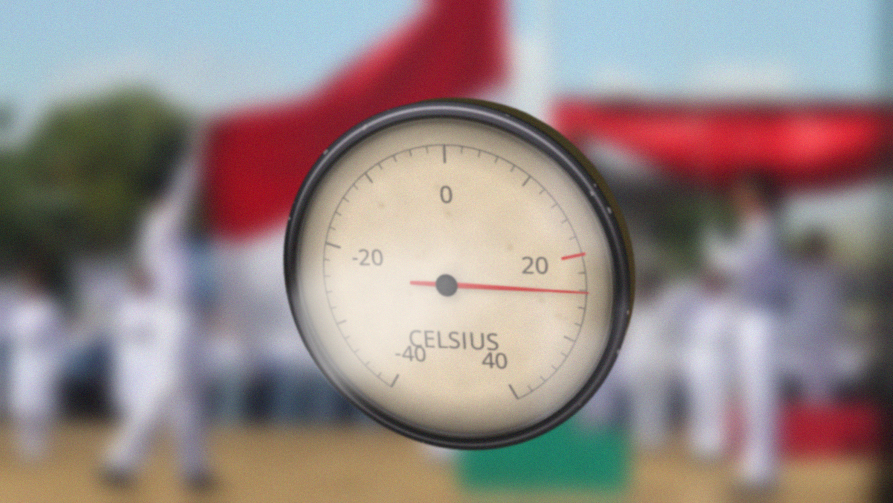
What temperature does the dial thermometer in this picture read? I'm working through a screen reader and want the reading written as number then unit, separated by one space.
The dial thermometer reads 24 °C
